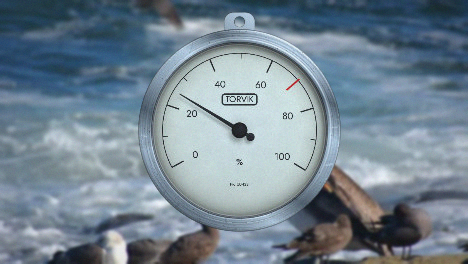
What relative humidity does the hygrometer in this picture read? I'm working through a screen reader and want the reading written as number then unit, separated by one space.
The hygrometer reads 25 %
